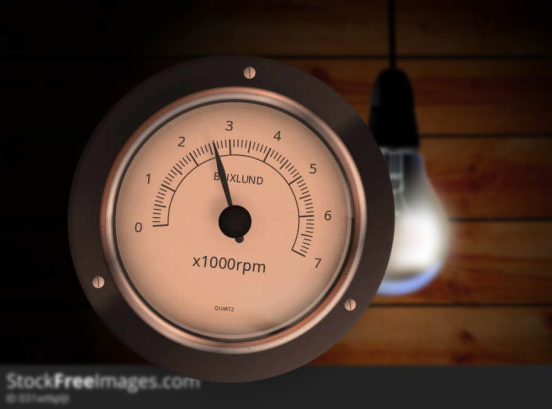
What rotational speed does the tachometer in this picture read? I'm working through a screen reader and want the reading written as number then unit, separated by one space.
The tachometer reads 2600 rpm
